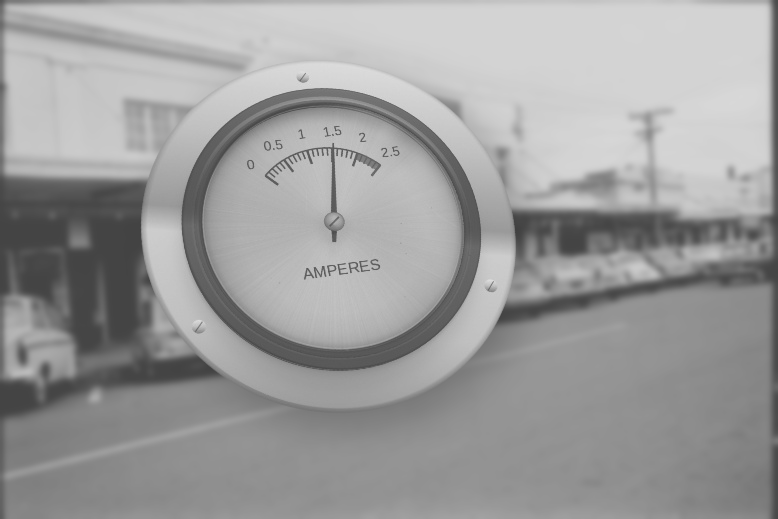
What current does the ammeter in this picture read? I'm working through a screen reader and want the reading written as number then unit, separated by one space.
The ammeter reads 1.5 A
